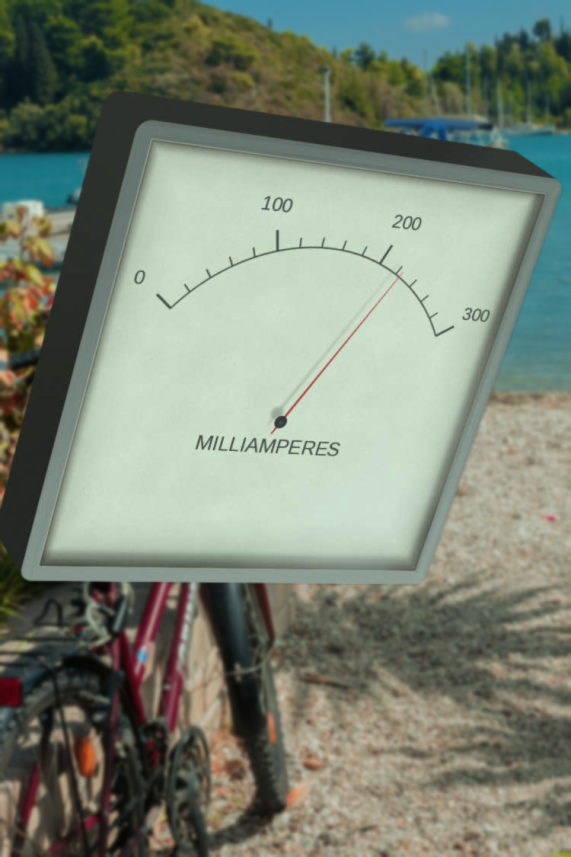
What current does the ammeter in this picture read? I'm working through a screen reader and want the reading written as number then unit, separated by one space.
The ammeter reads 220 mA
